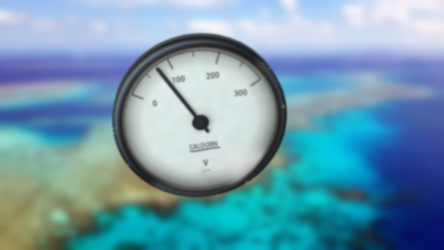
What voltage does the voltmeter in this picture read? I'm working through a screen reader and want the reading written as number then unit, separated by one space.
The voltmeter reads 75 V
